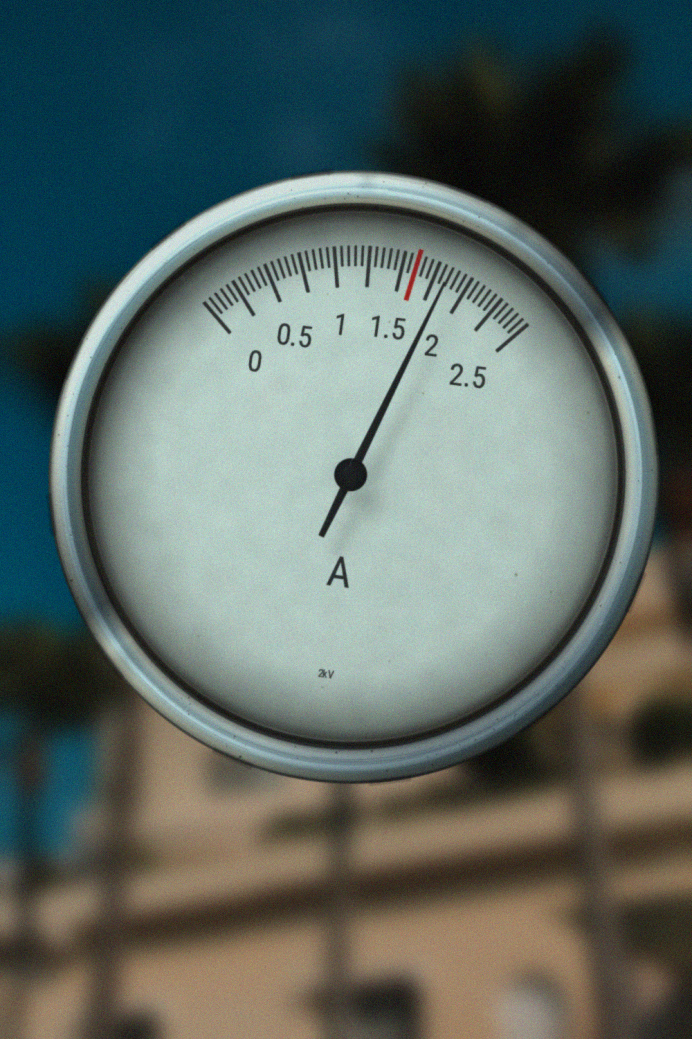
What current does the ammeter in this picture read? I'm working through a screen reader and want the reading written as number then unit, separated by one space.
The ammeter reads 1.85 A
